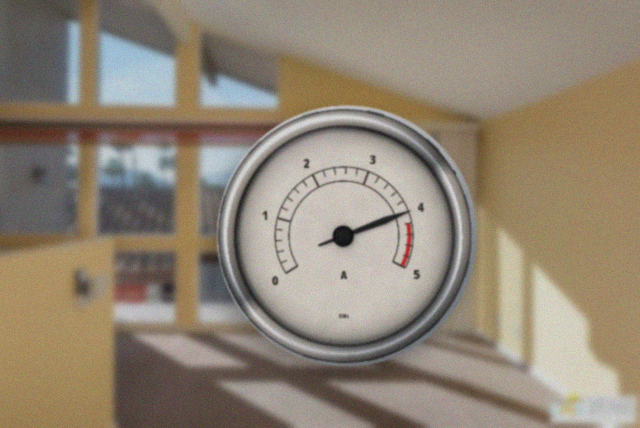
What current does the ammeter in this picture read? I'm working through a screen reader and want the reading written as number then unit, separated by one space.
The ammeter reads 4 A
